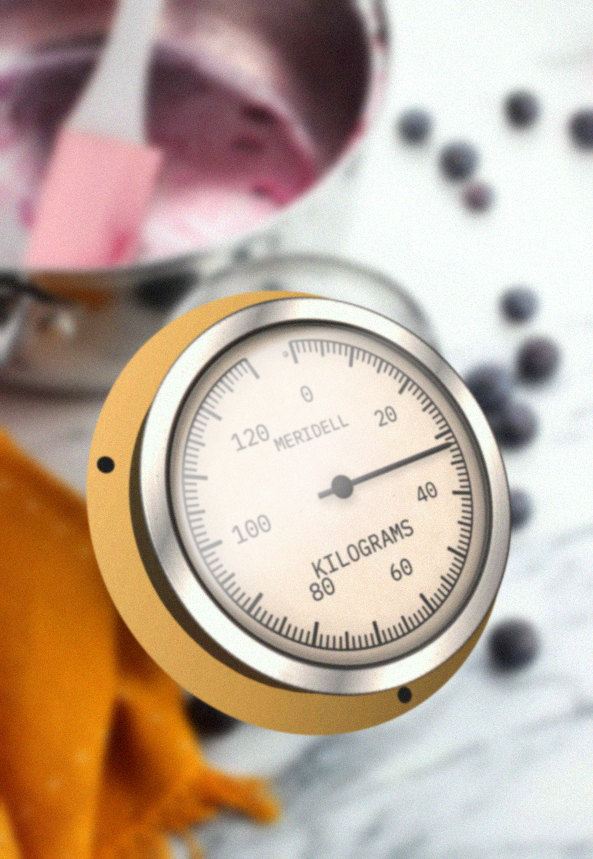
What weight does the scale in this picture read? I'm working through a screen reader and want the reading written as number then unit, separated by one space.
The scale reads 32 kg
